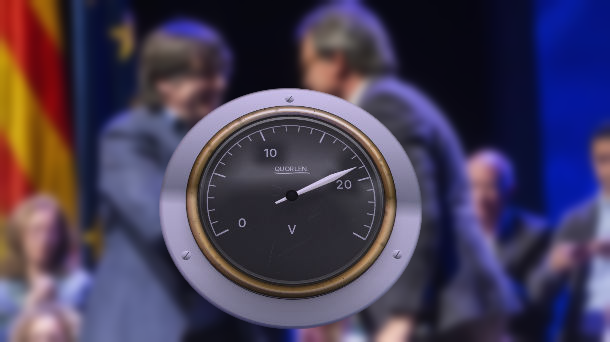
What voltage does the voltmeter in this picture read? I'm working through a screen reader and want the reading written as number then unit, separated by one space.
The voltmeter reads 19 V
